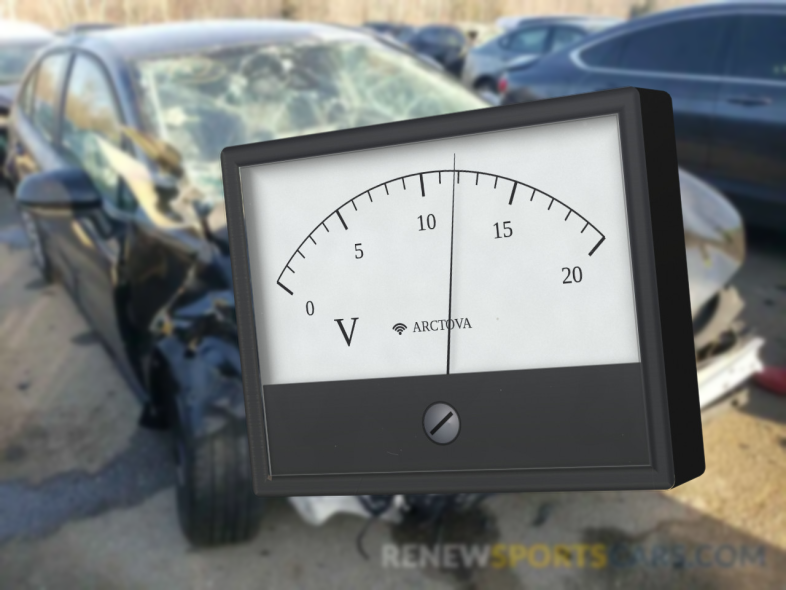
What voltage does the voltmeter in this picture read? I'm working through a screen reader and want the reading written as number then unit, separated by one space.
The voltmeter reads 12 V
